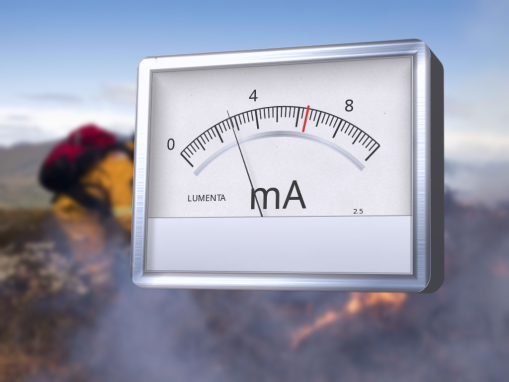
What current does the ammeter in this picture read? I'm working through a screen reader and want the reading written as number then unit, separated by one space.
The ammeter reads 2.8 mA
